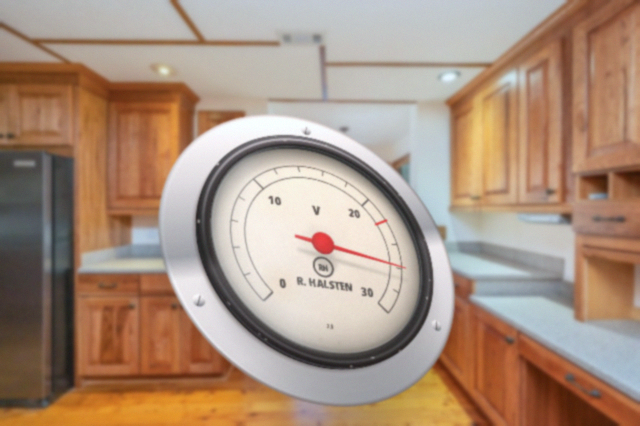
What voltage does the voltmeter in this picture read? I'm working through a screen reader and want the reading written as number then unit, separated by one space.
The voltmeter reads 26 V
